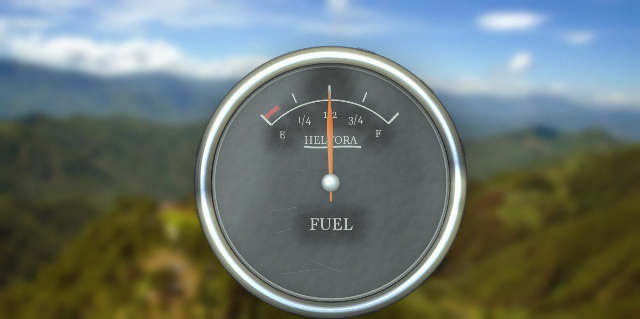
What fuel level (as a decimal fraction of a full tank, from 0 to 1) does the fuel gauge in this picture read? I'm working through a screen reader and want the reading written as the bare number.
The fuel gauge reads 0.5
